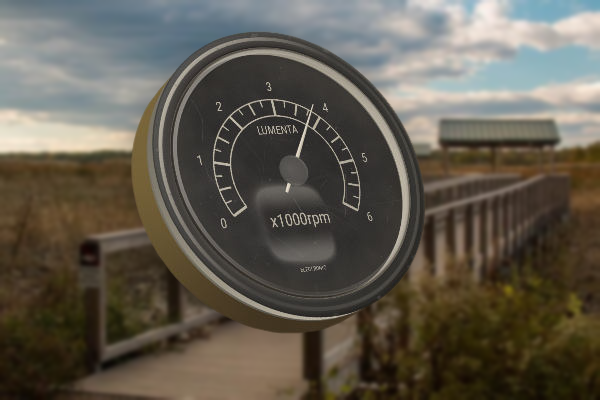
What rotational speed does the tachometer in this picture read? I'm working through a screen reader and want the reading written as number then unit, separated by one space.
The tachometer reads 3750 rpm
